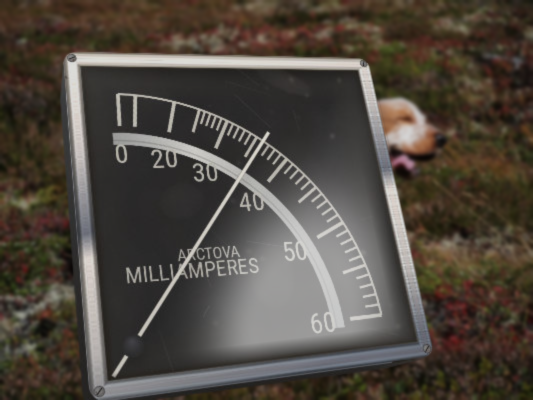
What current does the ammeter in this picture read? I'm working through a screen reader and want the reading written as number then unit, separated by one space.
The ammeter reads 36 mA
